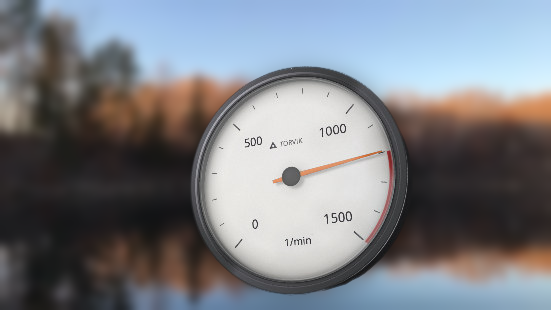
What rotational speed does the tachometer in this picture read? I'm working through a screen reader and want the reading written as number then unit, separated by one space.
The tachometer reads 1200 rpm
